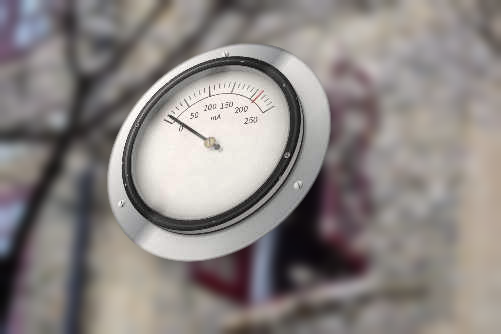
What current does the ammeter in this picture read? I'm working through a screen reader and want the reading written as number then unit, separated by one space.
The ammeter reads 10 mA
